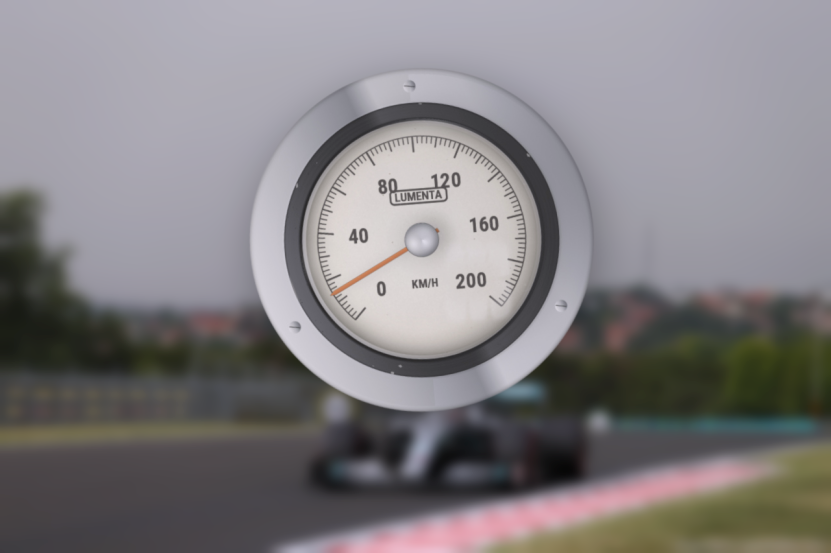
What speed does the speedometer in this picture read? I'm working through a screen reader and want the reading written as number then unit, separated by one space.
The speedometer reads 14 km/h
